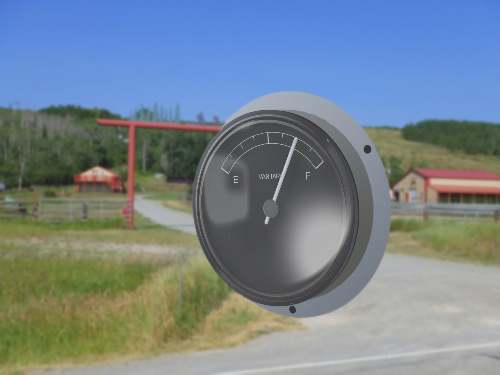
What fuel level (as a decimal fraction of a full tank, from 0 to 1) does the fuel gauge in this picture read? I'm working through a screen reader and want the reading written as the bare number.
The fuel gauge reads 0.75
